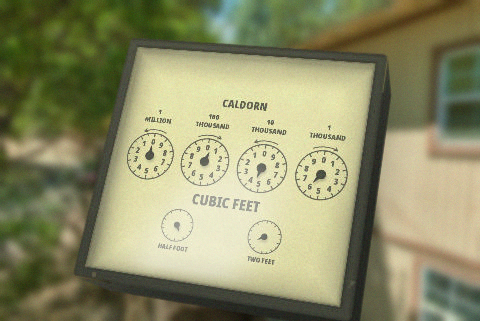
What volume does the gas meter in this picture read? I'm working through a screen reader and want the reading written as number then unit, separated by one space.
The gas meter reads 4600 ft³
